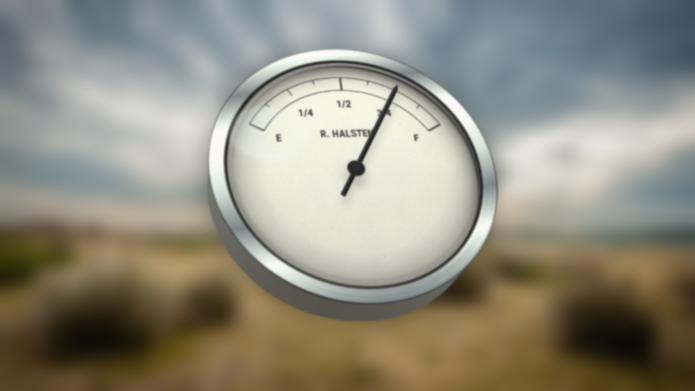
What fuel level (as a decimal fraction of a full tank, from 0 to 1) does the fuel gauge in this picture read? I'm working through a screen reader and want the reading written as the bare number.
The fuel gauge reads 0.75
